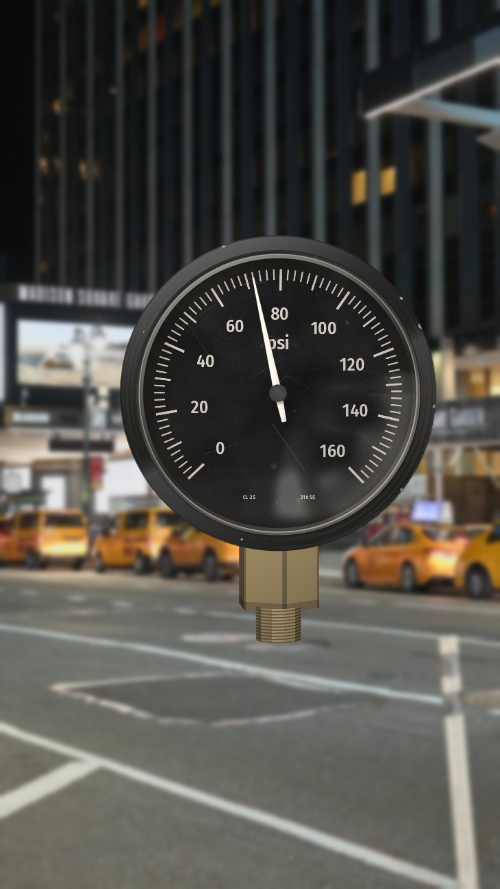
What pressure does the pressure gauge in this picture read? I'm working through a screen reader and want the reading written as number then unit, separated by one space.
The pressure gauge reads 72 psi
